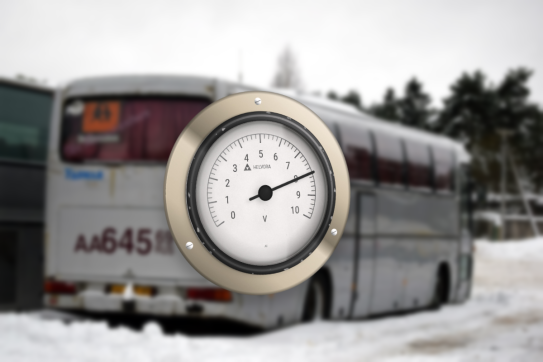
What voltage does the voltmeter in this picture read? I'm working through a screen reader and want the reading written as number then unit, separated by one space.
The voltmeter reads 8 V
